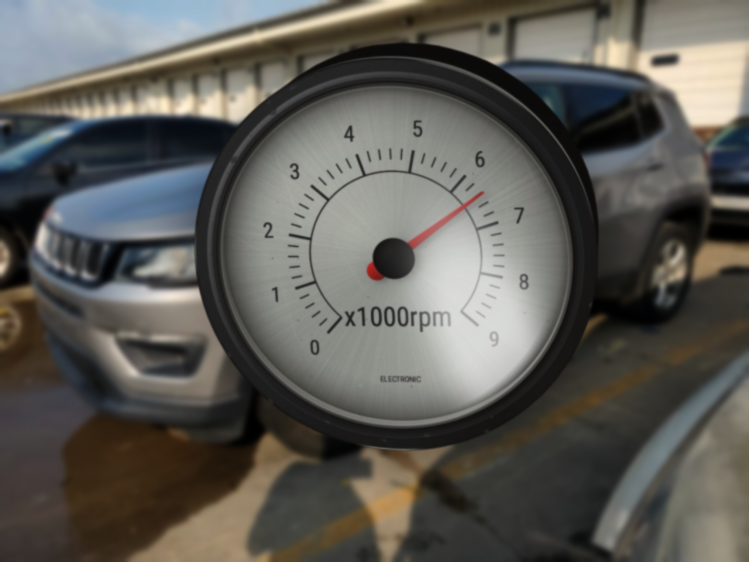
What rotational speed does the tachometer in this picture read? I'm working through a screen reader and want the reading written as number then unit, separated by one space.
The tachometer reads 6400 rpm
